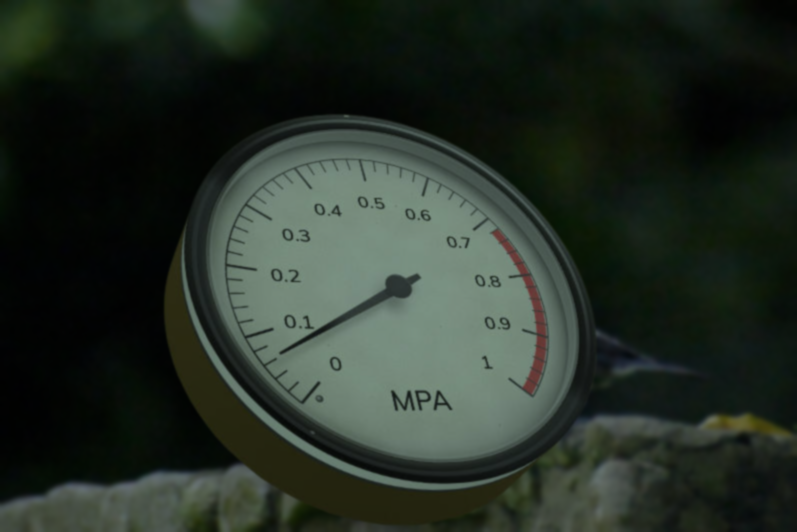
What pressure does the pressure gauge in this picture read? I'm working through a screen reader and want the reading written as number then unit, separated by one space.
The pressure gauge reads 0.06 MPa
